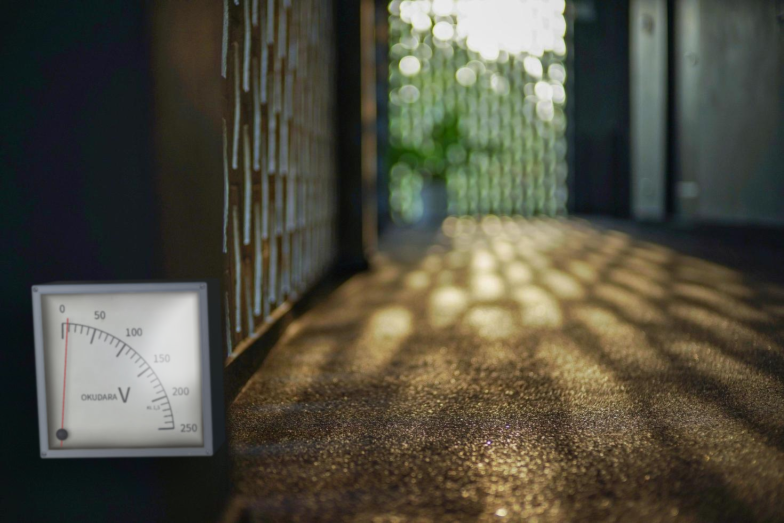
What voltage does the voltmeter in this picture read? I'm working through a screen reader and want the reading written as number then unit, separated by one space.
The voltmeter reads 10 V
